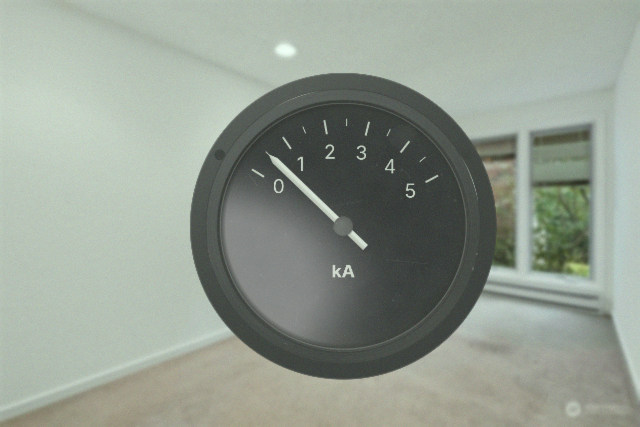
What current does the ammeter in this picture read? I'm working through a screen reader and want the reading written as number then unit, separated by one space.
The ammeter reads 0.5 kA
